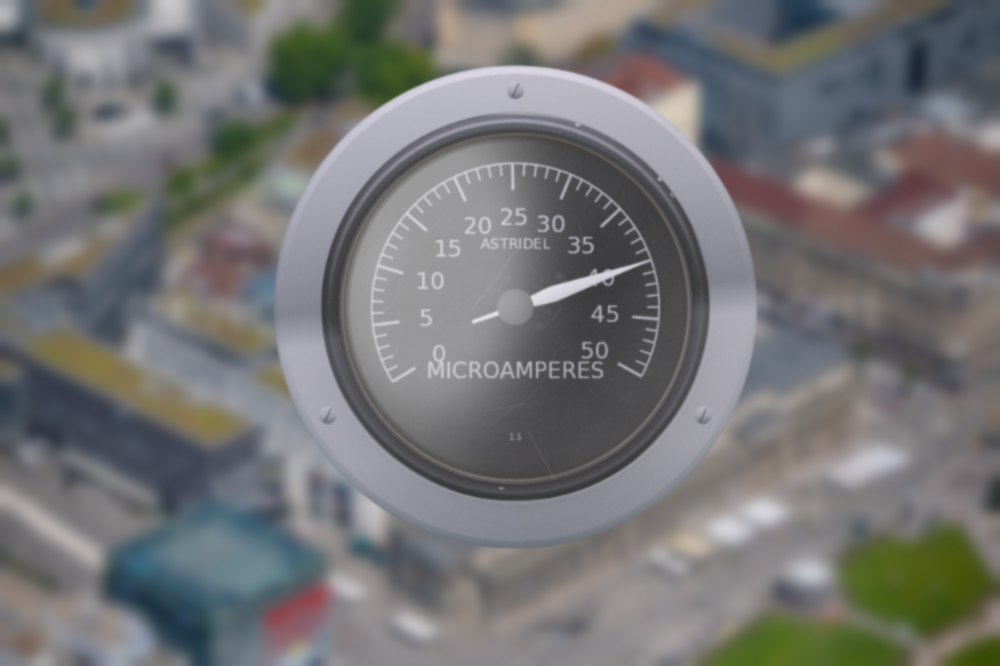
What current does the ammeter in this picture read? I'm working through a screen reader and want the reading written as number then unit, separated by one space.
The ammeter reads 40 µA
